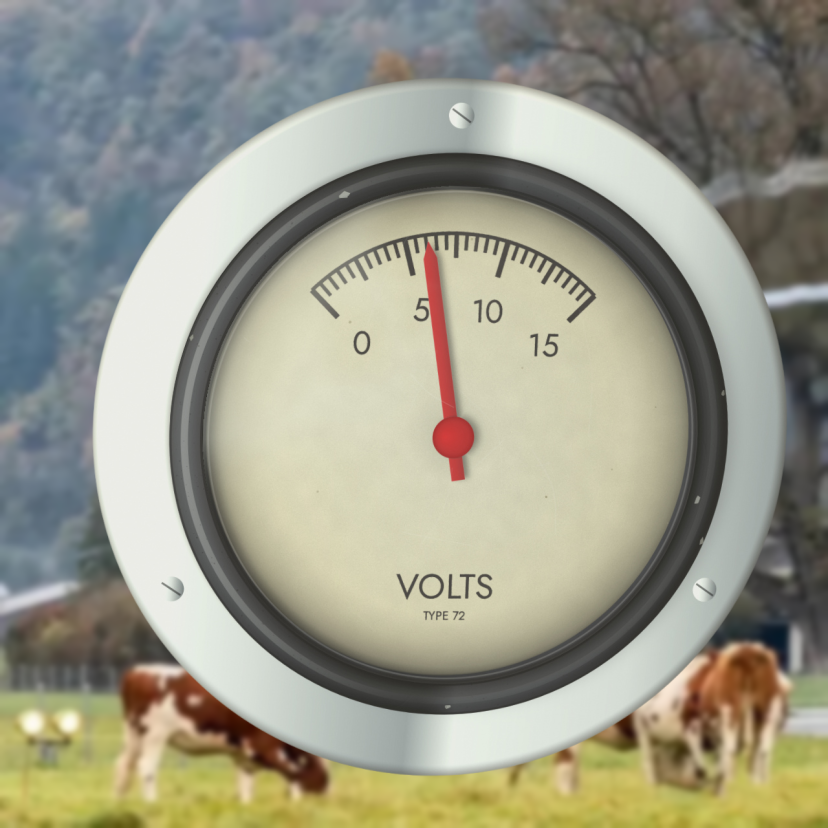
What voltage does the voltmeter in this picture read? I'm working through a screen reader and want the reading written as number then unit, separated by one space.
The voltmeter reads 6 V
